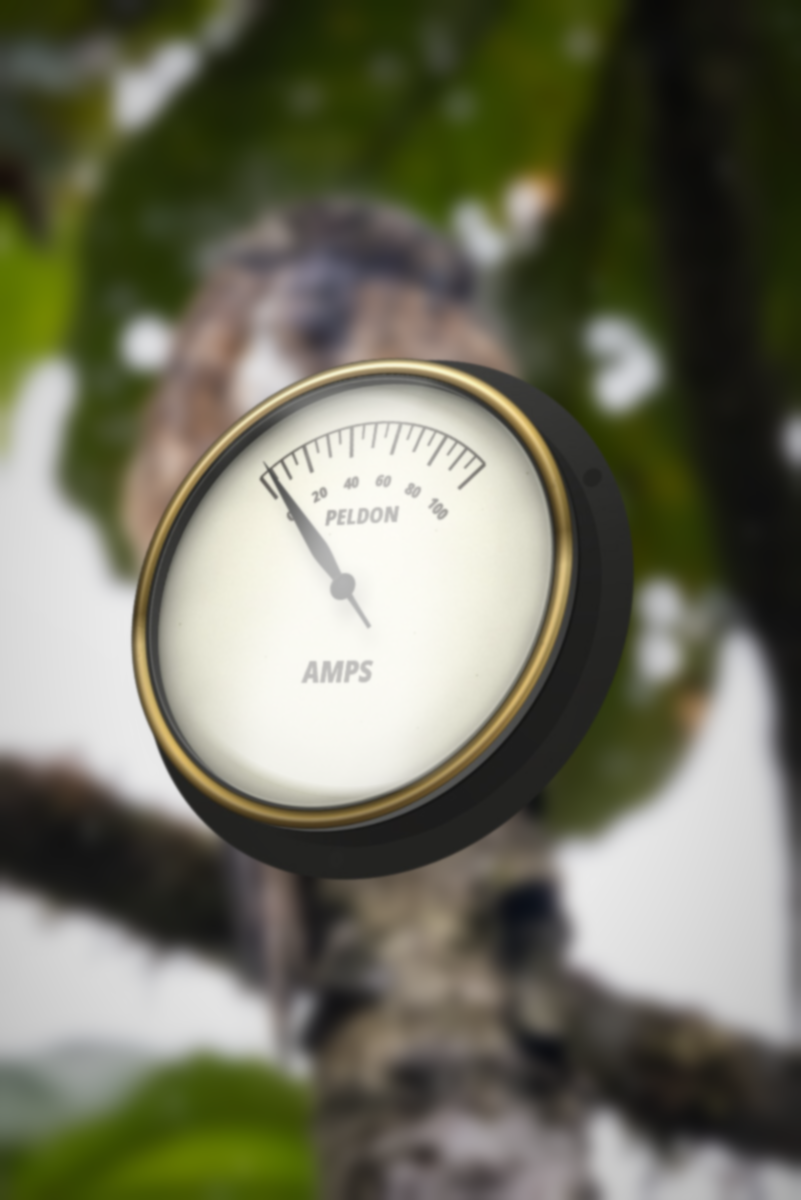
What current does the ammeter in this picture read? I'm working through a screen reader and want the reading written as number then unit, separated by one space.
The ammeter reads 5 A
